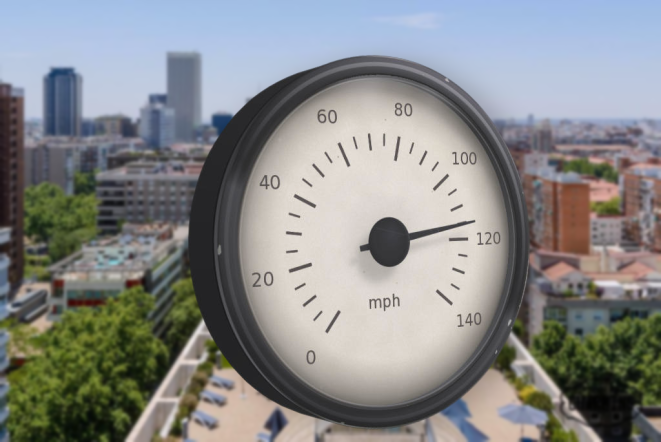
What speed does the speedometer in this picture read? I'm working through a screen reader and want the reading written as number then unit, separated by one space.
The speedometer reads 115 mph
